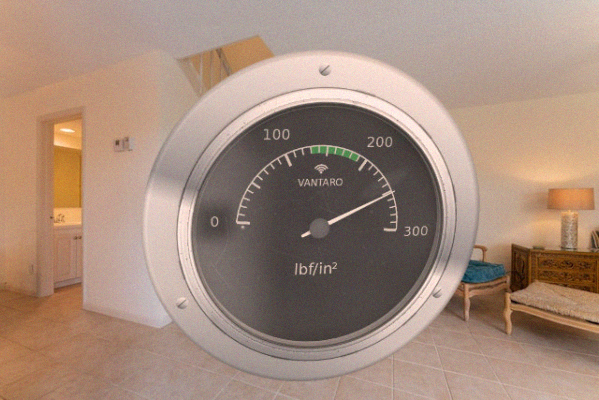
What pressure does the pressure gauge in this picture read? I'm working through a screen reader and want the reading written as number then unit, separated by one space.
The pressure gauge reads 250 psi
